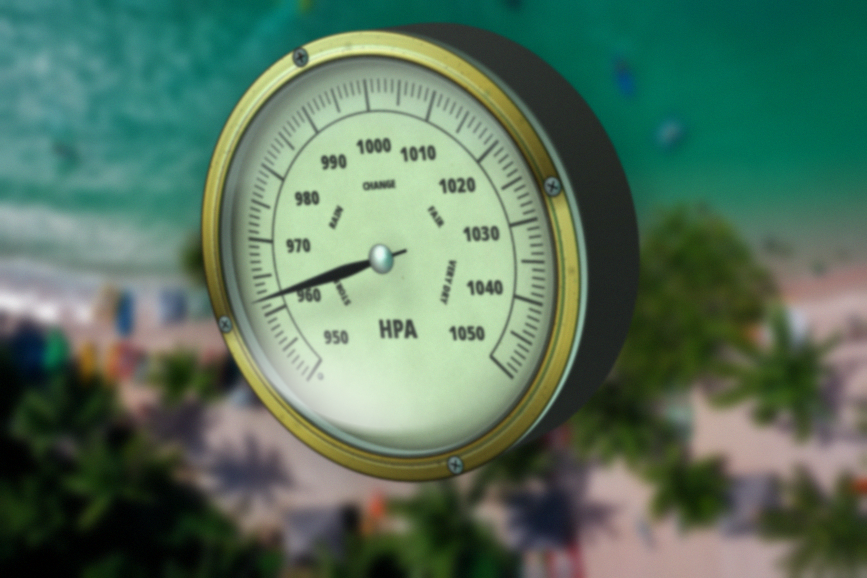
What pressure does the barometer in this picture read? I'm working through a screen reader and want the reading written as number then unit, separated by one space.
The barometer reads 962 hPa
